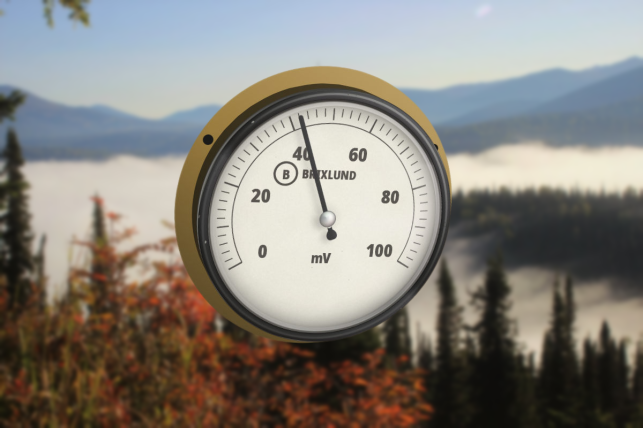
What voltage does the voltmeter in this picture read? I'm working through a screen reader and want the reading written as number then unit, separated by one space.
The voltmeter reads 42 mV
